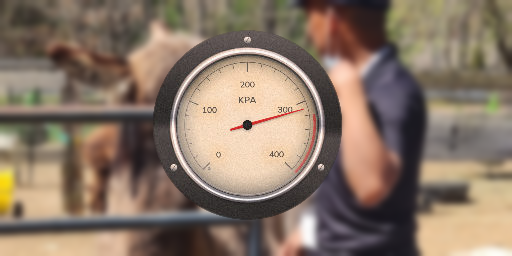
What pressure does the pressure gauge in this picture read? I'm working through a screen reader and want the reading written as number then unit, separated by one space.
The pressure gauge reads 310 kPa
